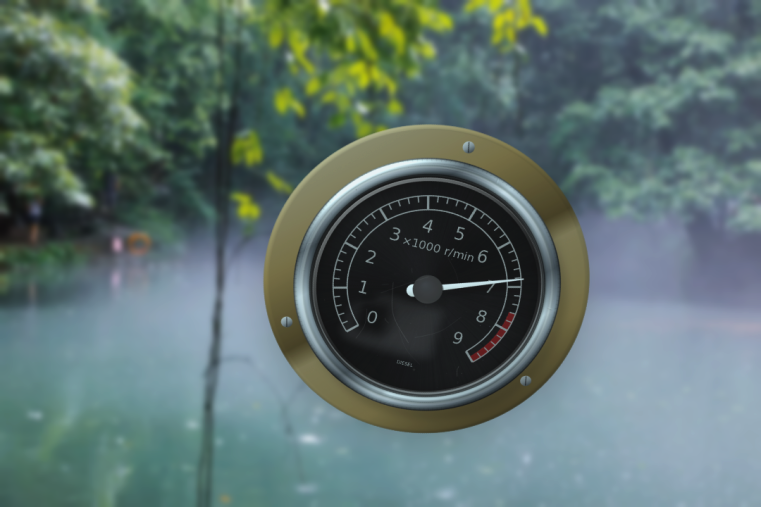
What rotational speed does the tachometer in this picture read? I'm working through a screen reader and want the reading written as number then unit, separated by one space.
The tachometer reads 6800 rpm
